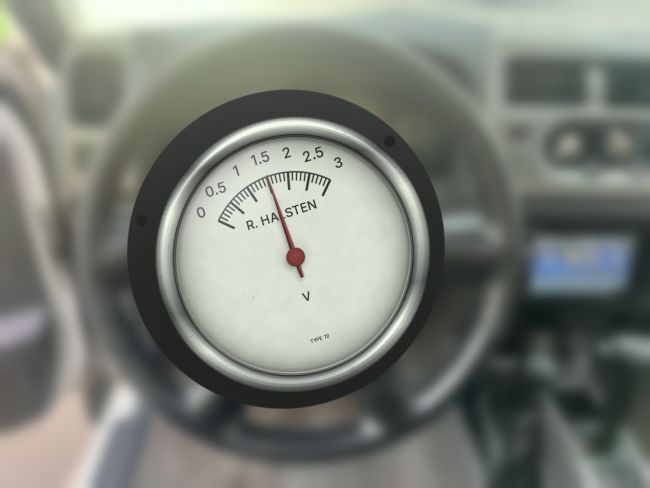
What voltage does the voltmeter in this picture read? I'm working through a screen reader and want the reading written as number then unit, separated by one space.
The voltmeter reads 1.5 V
